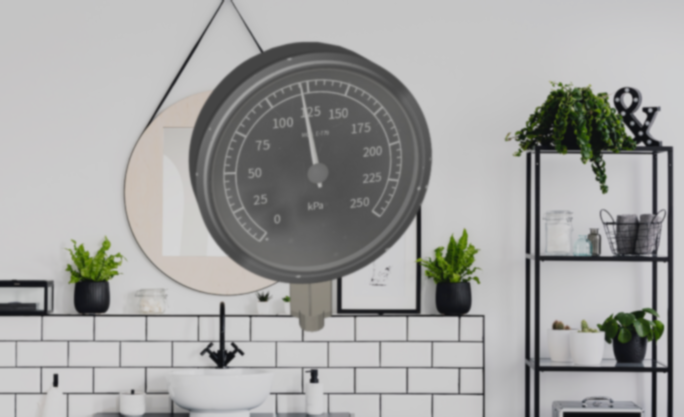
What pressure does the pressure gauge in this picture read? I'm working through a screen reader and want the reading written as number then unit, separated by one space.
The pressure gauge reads 120 kPa
